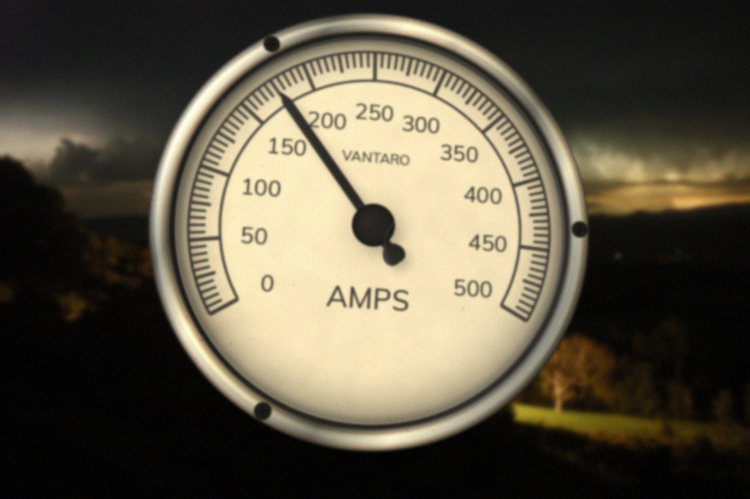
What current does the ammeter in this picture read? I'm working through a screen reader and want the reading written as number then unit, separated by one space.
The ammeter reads 175 A
